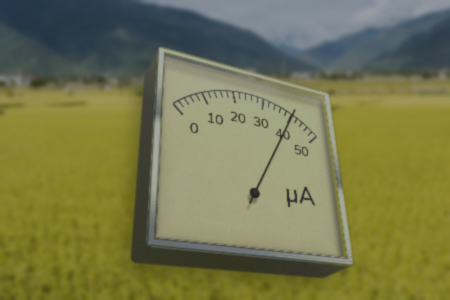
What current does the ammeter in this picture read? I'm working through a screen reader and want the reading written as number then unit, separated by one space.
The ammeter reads 40 µA
